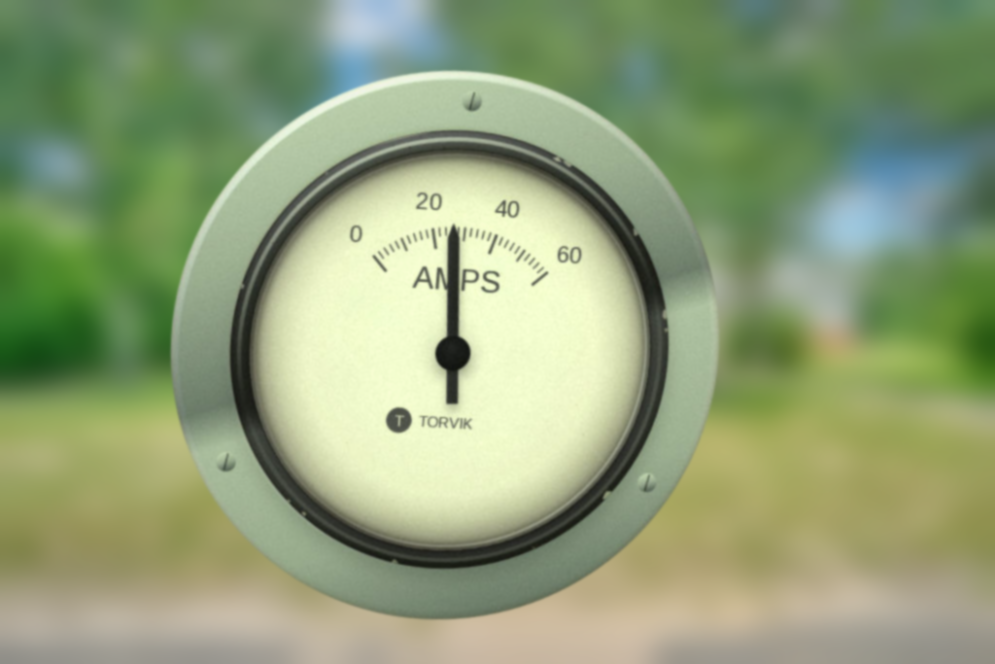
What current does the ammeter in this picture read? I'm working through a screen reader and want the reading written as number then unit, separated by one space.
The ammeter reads 26 A
